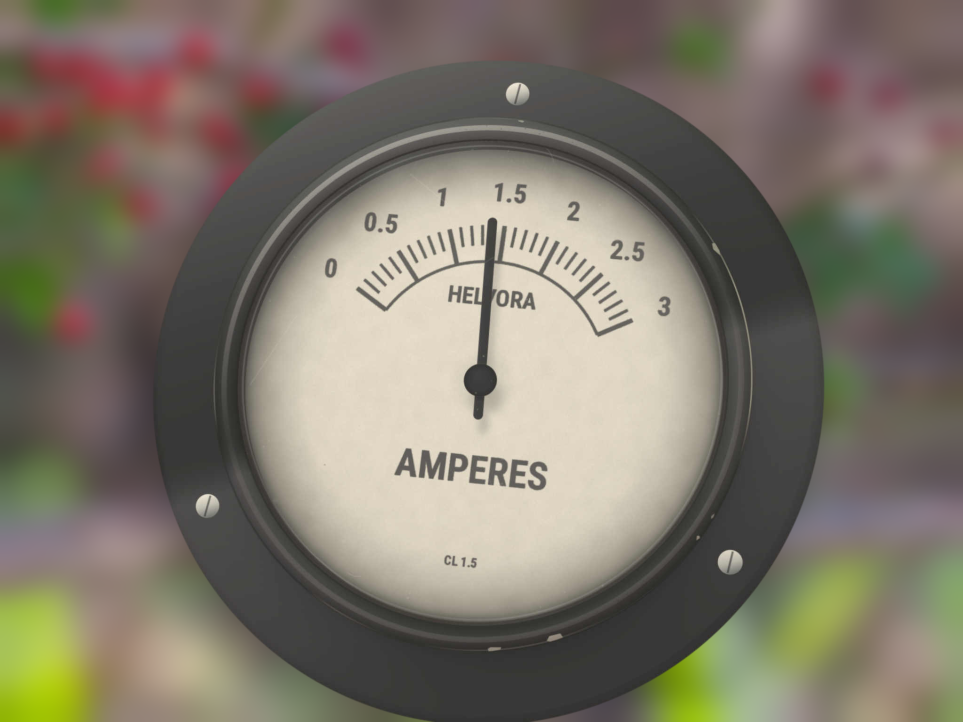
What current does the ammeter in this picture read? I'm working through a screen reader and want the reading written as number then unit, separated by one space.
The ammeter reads 1.4 A
